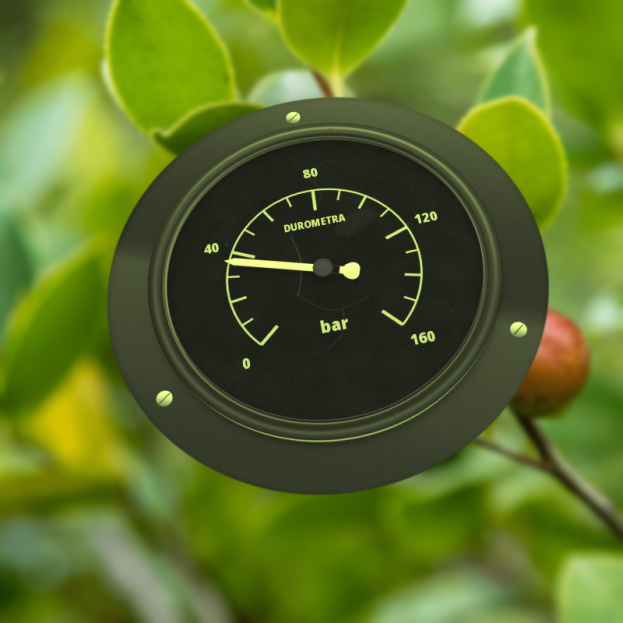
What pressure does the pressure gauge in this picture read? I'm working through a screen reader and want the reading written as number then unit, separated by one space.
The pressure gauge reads 35 bar
